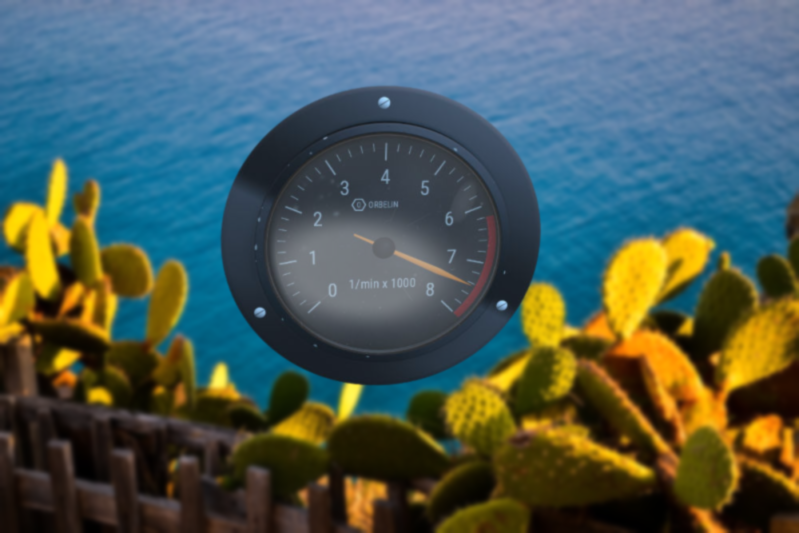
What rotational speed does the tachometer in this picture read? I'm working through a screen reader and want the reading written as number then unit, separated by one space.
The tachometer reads 7400 rpm
